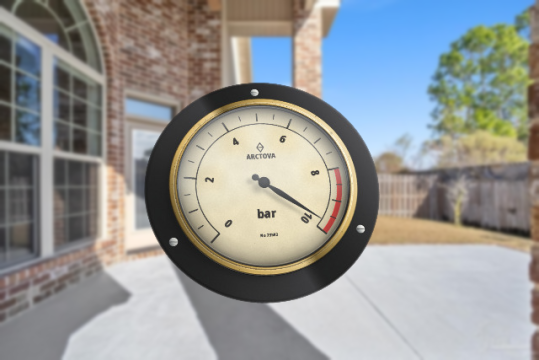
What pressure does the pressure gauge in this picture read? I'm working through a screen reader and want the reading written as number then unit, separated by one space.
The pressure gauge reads 9.75 bar
